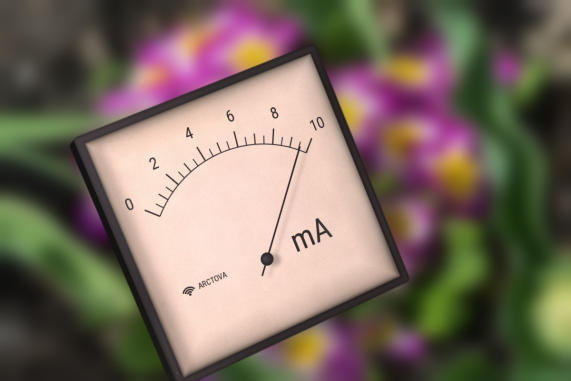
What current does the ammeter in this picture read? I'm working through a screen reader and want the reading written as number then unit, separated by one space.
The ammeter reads 9.5 mA
